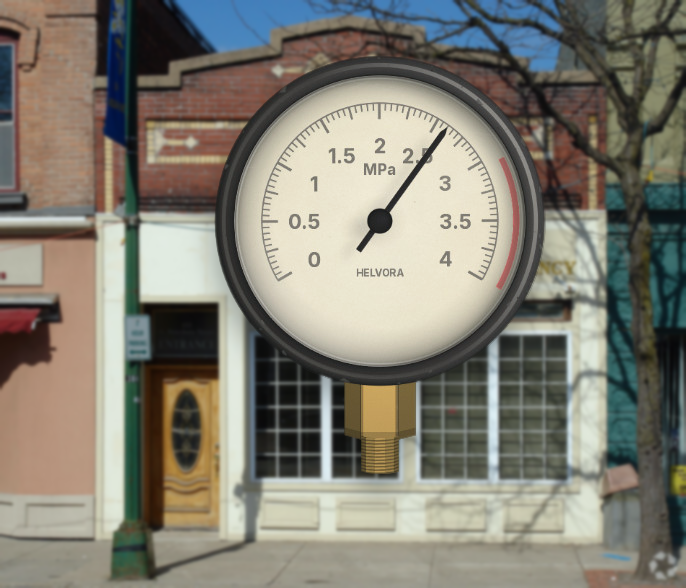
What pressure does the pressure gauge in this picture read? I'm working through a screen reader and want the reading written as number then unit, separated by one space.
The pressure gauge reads 2.6 MPa
